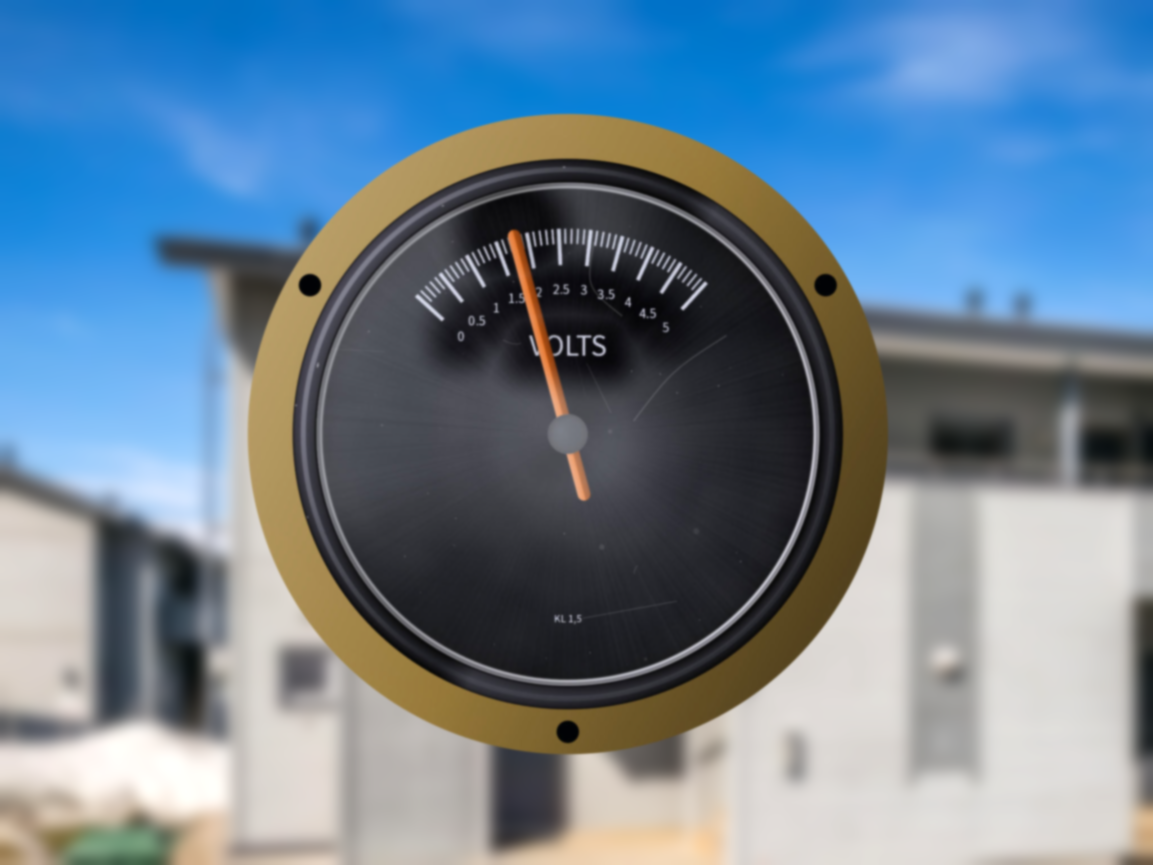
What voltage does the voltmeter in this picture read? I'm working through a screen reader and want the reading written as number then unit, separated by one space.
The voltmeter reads 1.8 V
